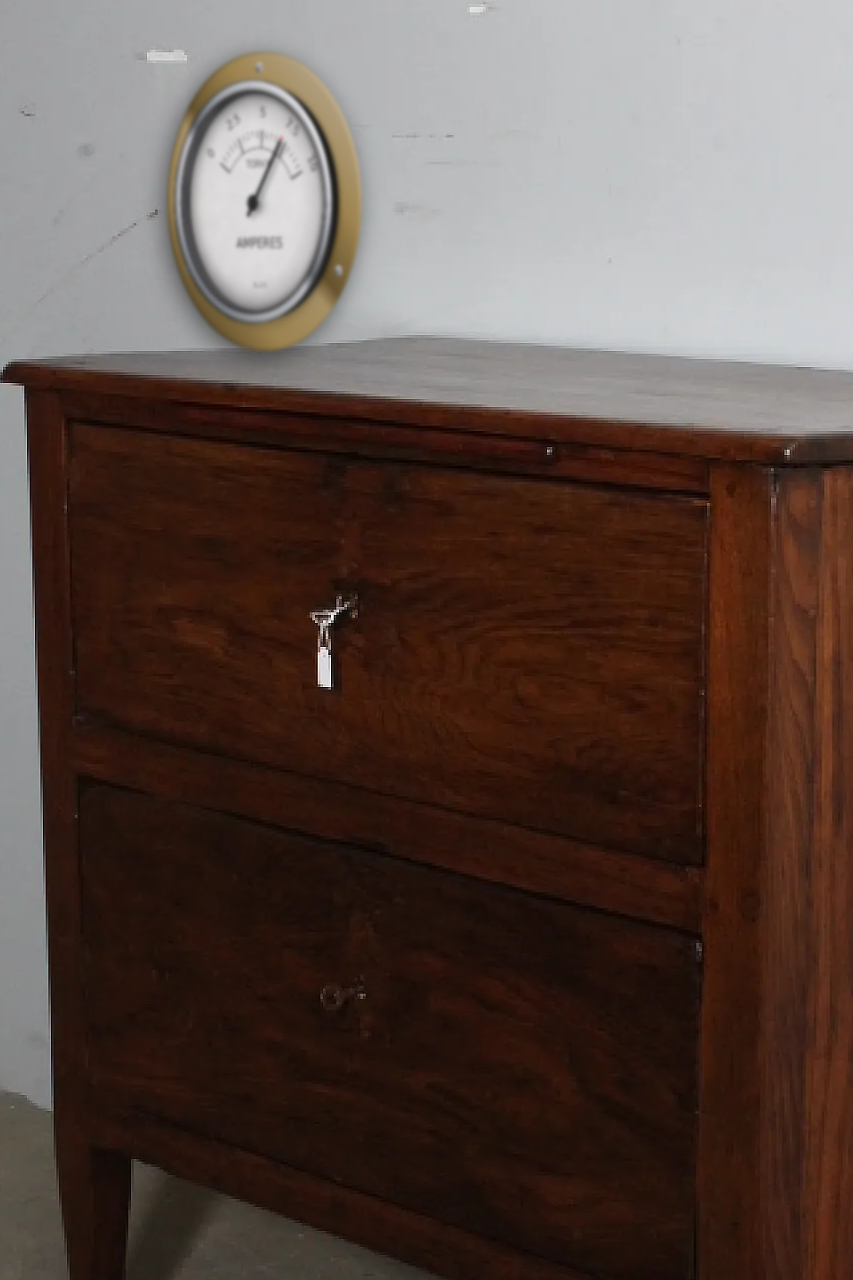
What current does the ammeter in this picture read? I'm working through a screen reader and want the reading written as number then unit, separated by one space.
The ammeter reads 7.5 A
